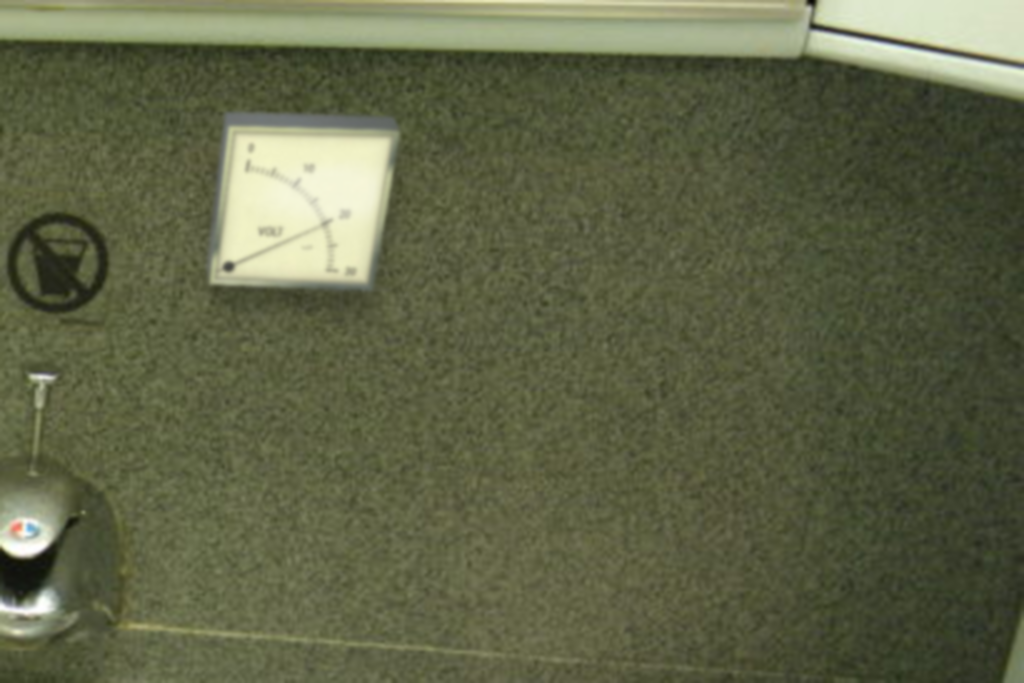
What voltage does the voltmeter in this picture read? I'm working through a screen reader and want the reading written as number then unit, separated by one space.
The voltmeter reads 20 V
